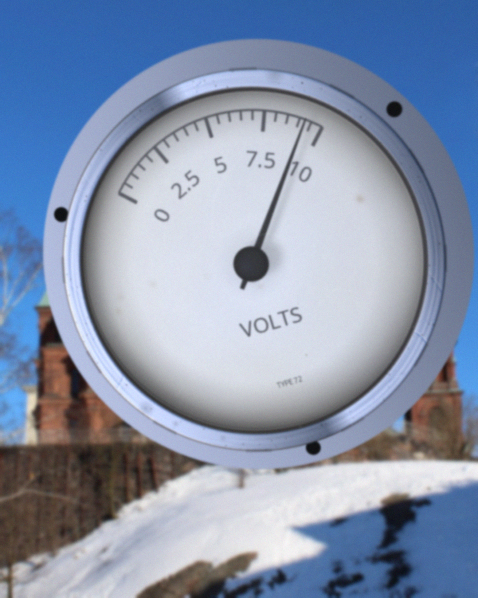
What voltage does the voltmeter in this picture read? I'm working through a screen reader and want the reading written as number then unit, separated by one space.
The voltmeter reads 9.25 V
